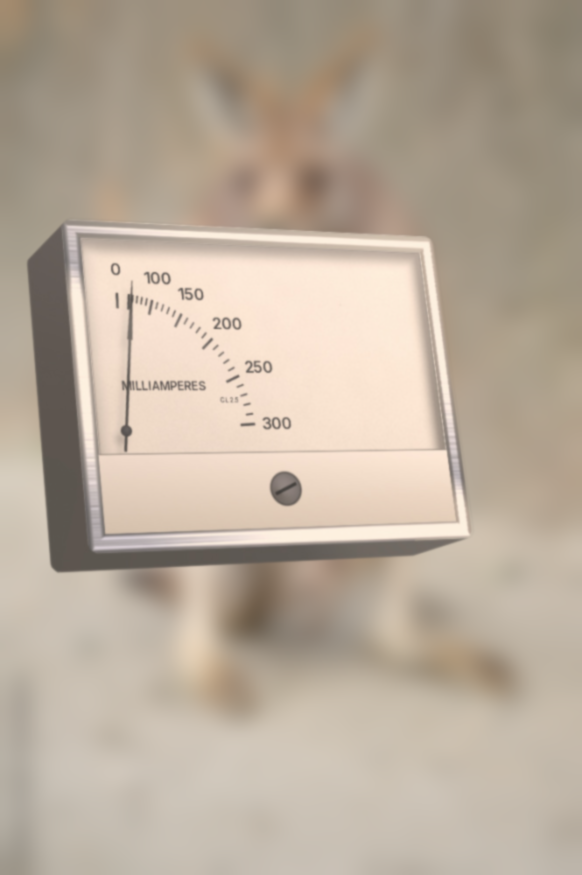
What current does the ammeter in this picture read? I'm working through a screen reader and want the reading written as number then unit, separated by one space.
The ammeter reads 50 mA
